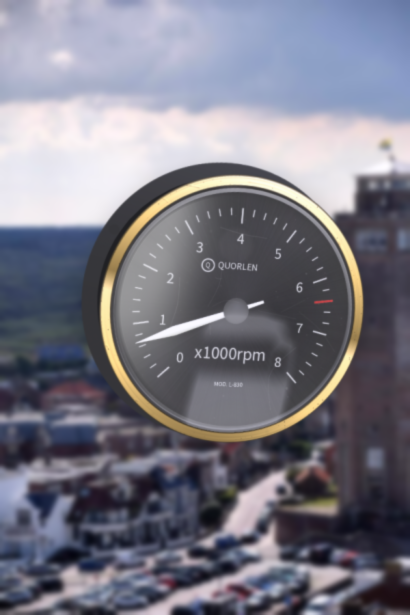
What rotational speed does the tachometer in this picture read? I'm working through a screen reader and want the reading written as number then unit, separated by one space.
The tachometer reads 700 rpm
